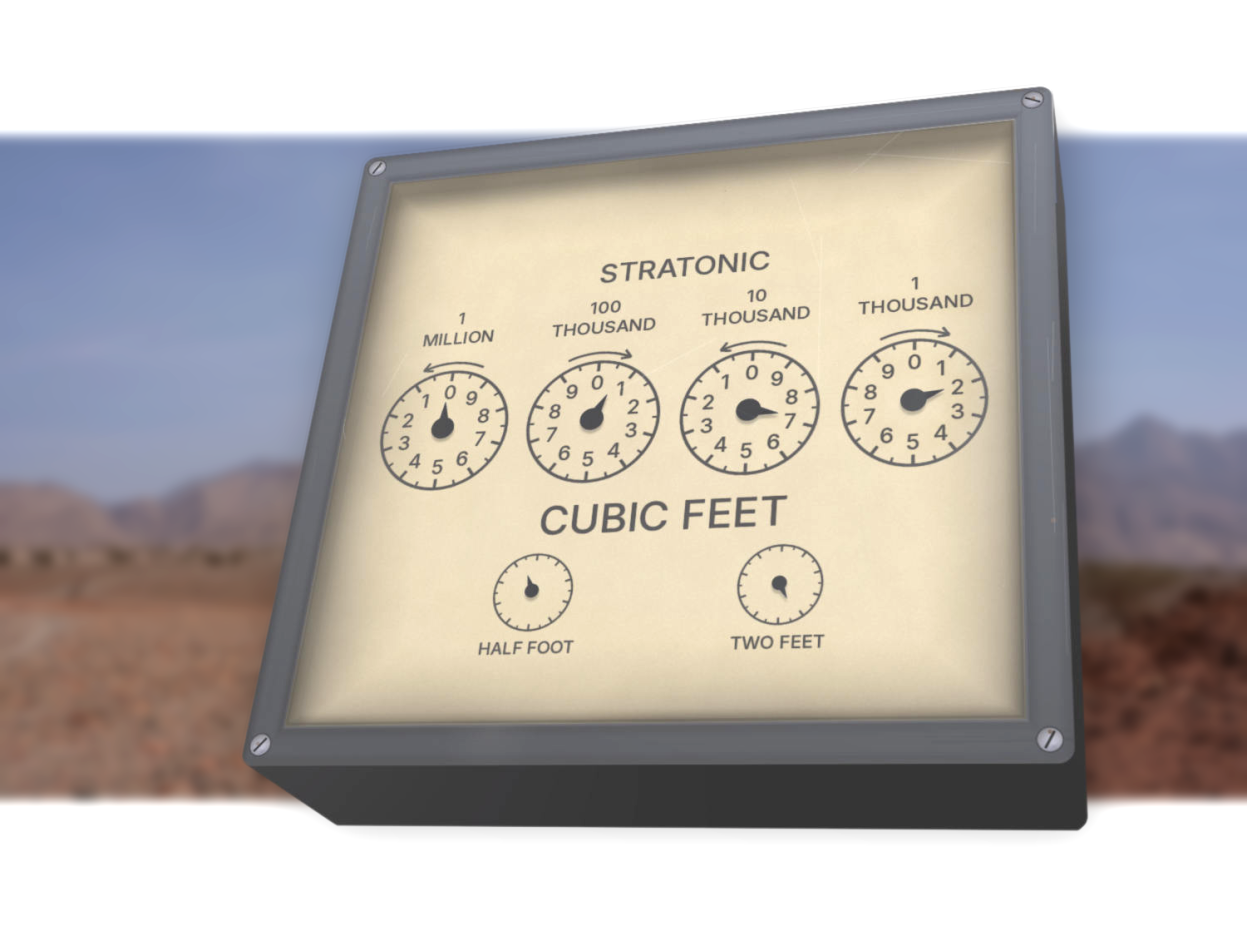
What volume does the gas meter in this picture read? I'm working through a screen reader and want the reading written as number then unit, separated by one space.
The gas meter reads 7200 ft³
